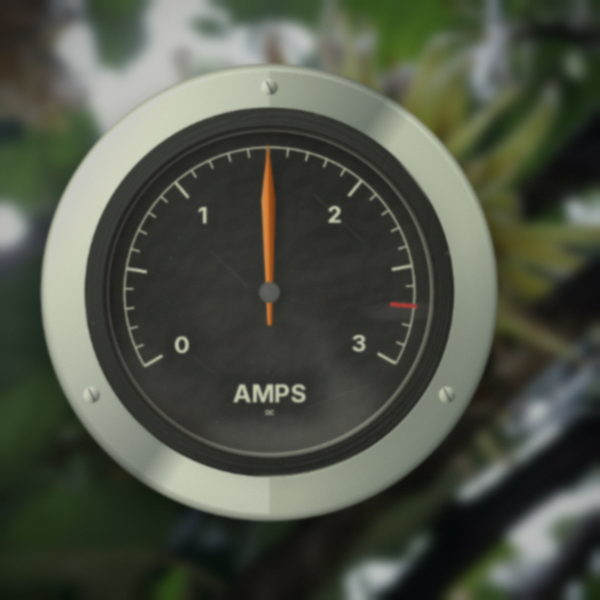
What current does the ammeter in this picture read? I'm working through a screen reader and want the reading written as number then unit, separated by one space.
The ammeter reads 1.5 A
